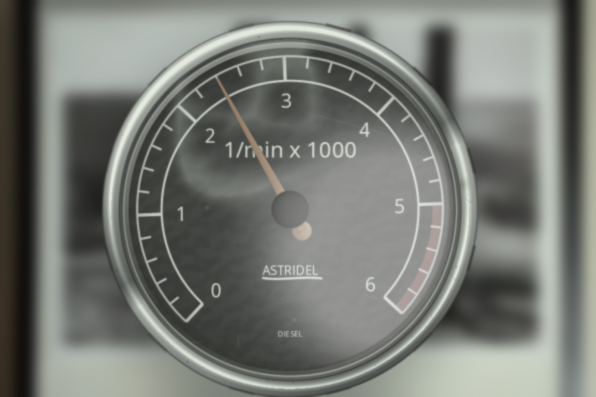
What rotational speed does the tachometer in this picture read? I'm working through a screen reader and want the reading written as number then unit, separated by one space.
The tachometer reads 2400 rpm
